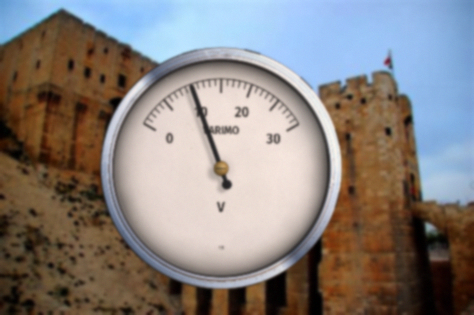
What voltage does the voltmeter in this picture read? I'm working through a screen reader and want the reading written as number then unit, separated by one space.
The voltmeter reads 10 V
